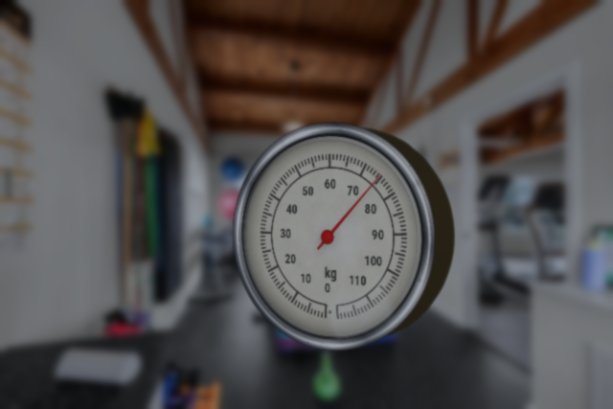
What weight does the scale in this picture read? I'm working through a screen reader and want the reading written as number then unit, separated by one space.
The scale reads 75 kg
